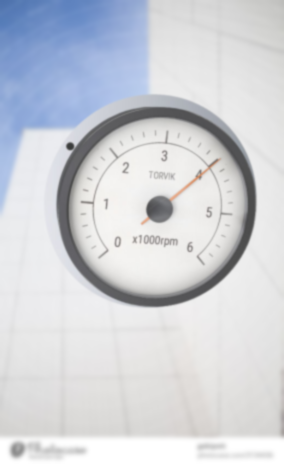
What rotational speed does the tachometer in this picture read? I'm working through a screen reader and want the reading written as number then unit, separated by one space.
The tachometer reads 4000 rpm
